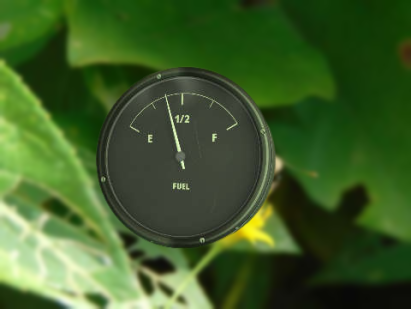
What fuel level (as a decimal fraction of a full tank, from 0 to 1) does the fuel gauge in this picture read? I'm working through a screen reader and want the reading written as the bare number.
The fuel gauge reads 0.375
